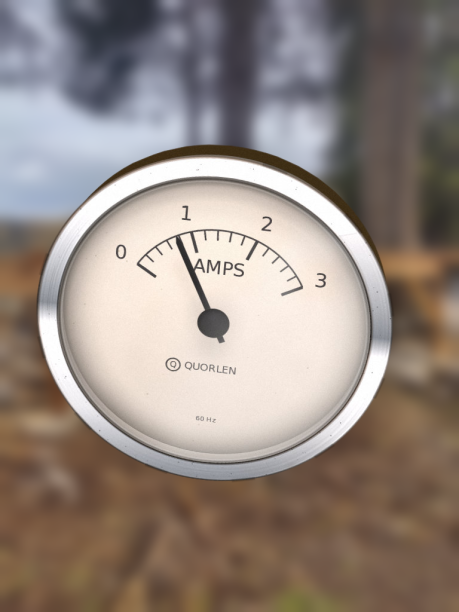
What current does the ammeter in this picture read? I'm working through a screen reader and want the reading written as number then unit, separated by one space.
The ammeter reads 0.8 A
